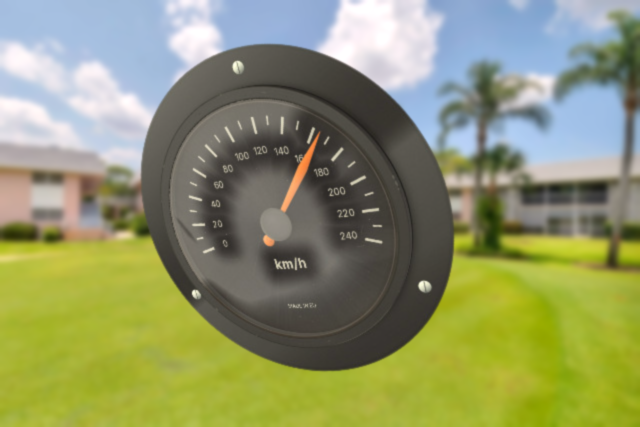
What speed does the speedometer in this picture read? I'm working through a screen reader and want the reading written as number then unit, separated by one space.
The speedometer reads 165 km/h
